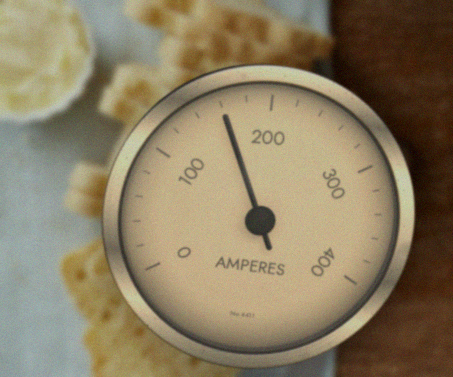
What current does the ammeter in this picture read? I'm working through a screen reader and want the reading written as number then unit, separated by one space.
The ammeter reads 160 A
